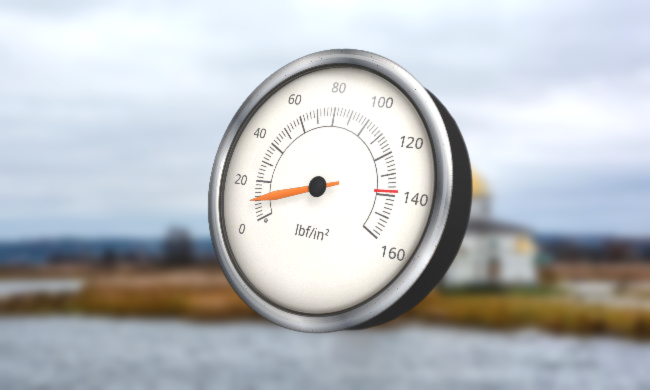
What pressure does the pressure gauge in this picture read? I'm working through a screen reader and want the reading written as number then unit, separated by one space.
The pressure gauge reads 10 psi
